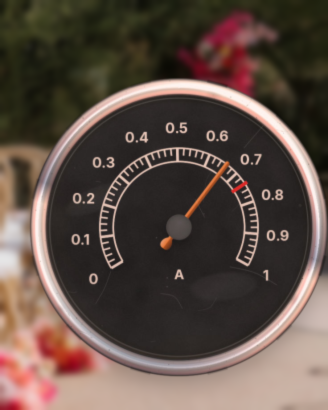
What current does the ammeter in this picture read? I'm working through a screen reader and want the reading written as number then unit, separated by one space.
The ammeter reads 0.66 A
